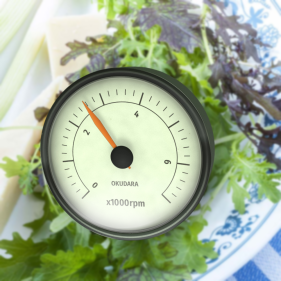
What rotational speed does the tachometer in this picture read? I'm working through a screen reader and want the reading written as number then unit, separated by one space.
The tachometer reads 2600 rpm
